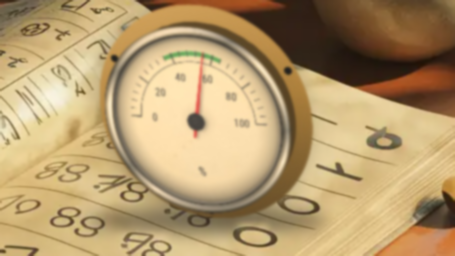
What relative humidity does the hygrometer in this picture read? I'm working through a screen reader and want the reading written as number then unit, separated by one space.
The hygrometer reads 56 %
